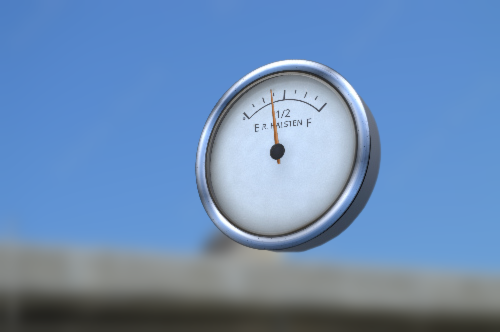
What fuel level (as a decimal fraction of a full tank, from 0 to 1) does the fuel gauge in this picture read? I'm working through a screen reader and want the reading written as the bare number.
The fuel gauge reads 0.375
